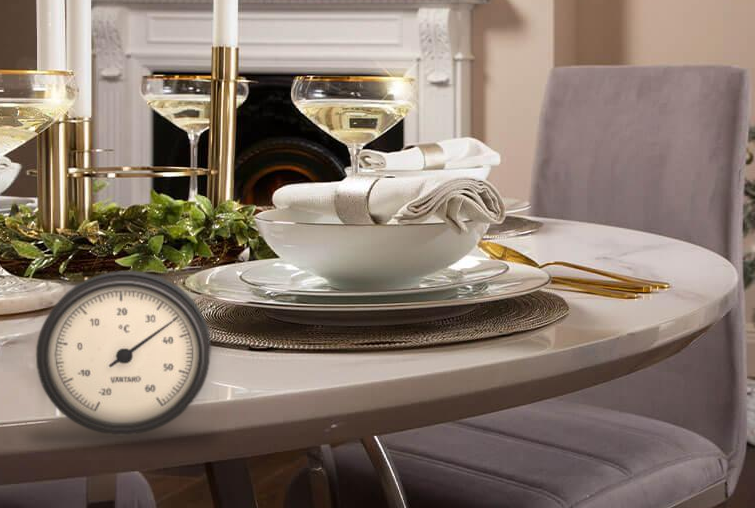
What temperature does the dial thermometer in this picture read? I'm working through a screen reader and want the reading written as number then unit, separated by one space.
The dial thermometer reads 35 °C
